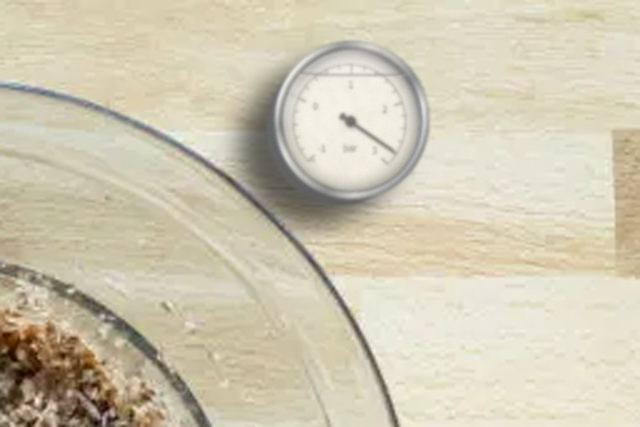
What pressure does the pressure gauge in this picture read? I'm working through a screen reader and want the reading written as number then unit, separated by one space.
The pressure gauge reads 2.8 bar
